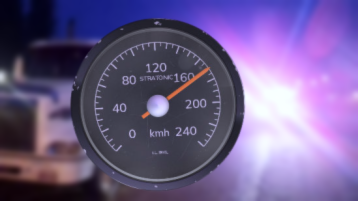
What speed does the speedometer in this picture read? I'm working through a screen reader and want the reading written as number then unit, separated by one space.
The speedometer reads 170 km/h
